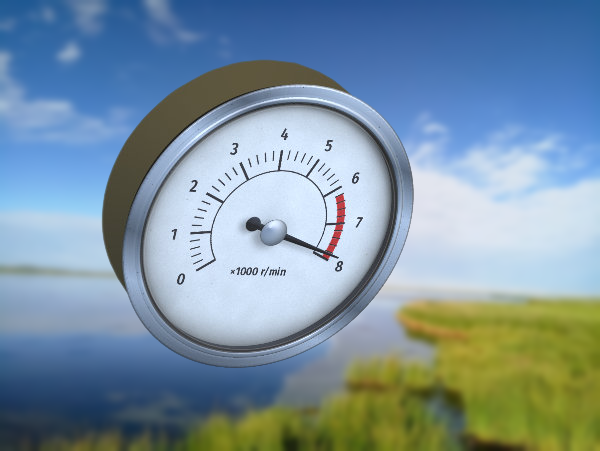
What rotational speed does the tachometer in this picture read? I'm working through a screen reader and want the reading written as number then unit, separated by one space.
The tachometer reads 7800 rpm
